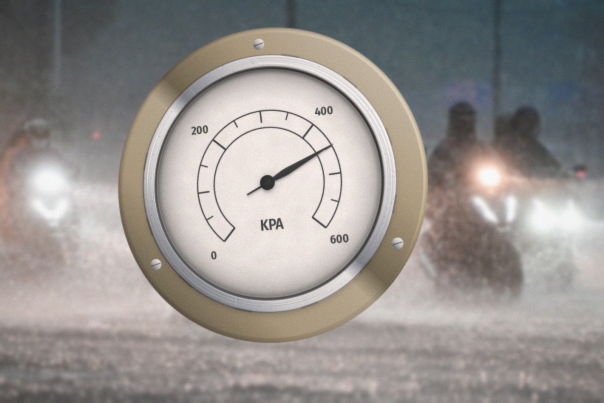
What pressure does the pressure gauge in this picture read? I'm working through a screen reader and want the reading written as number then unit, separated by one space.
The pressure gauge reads 450 kPa
